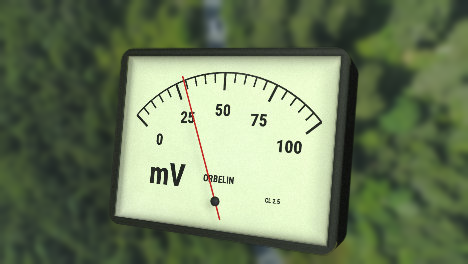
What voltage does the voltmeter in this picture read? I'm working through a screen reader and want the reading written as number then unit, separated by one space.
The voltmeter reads 30 mV
